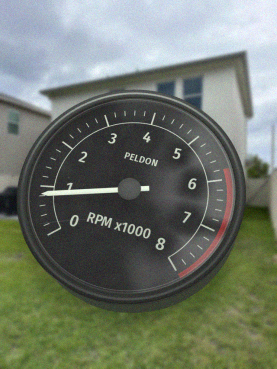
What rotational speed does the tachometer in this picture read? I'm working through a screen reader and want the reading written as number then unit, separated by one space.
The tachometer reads 800 rpm
